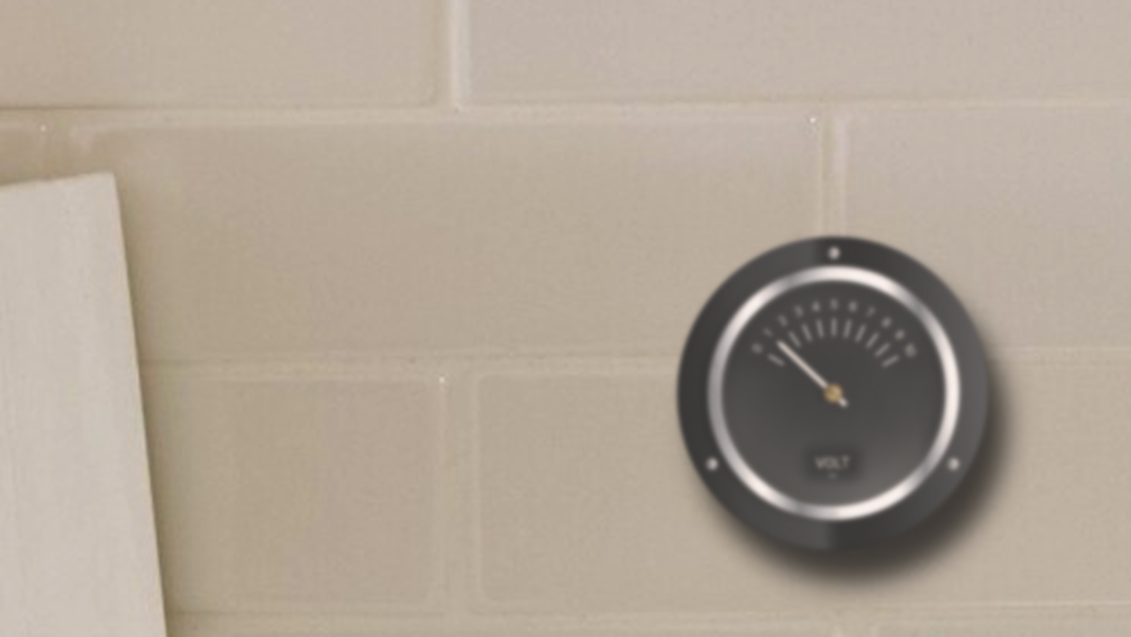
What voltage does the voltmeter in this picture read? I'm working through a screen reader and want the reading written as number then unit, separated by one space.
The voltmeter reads 1 V
